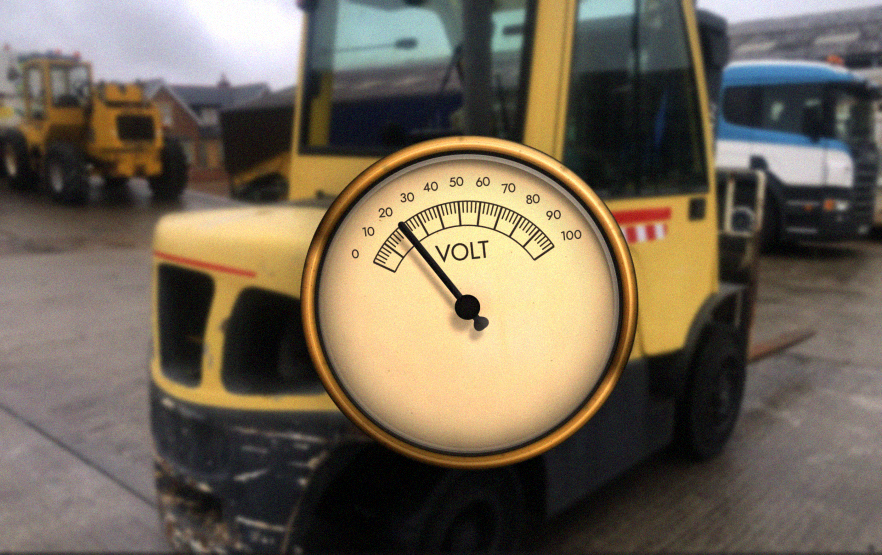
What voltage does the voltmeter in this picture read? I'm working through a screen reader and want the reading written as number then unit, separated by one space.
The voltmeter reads 22 V
